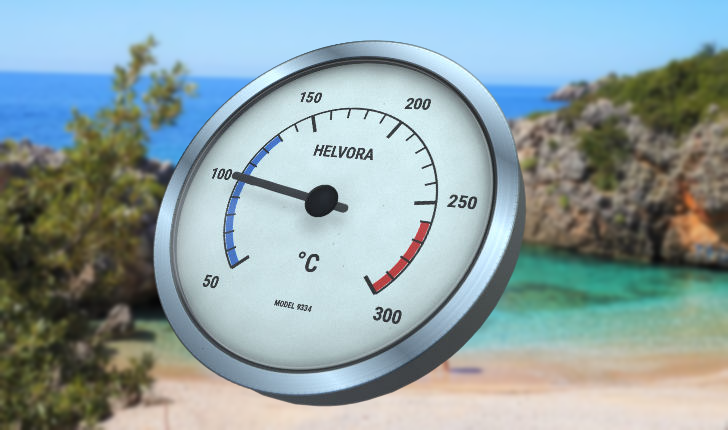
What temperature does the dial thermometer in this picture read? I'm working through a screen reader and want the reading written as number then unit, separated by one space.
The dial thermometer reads 100 °C
